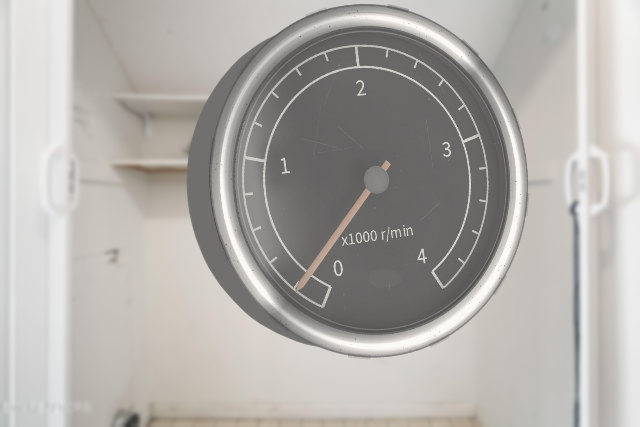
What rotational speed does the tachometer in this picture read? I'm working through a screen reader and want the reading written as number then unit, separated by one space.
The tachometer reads 200 rpm
